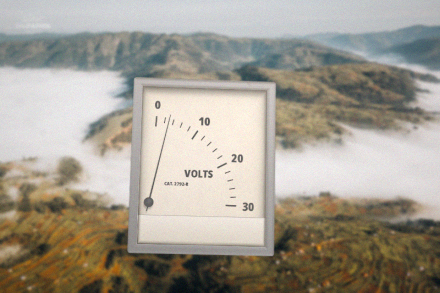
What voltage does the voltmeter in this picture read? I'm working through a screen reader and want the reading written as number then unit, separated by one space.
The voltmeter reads 3 V
